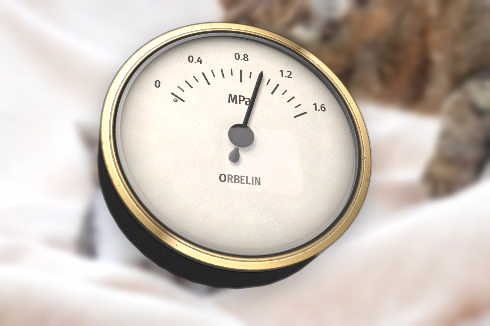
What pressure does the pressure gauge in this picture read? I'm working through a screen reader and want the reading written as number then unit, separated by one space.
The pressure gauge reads 1 MPa
